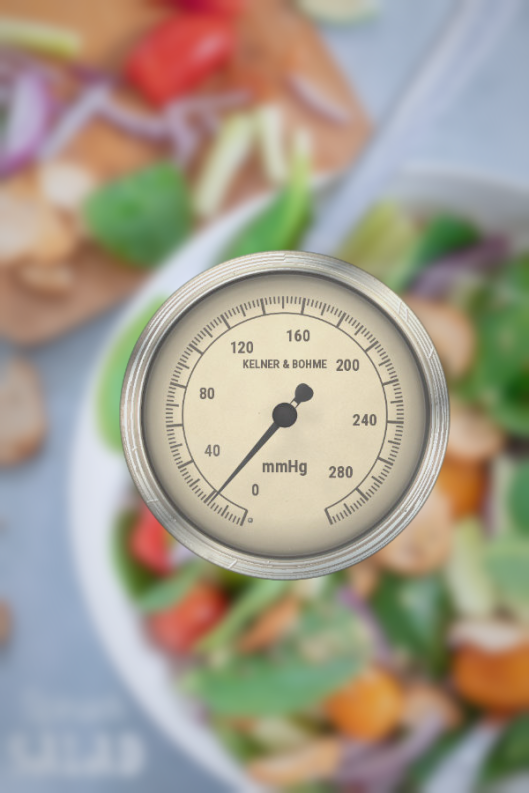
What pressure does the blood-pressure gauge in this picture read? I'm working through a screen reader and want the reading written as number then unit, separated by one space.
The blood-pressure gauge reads 18 mmHg
